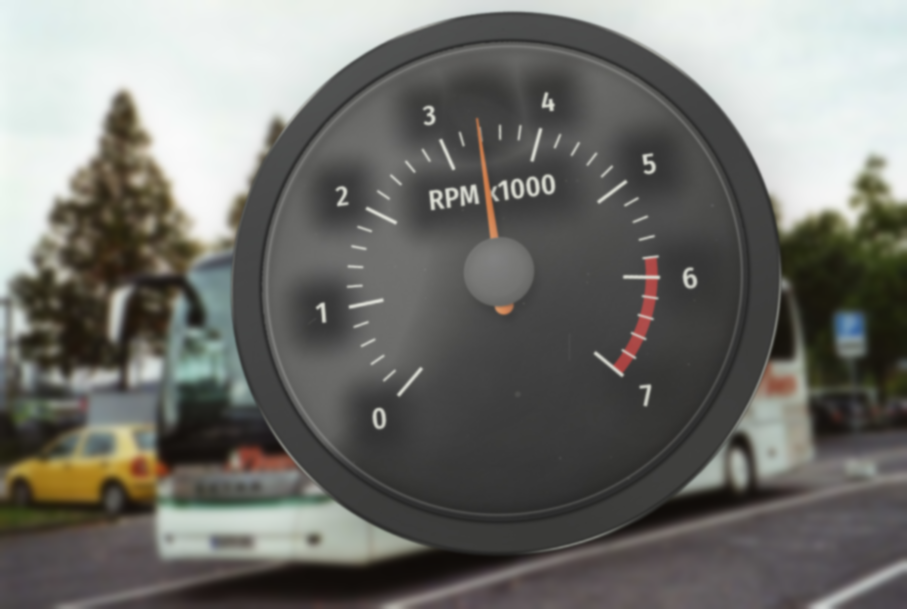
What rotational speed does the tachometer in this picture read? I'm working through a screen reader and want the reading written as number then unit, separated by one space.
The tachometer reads 3400 rpm
